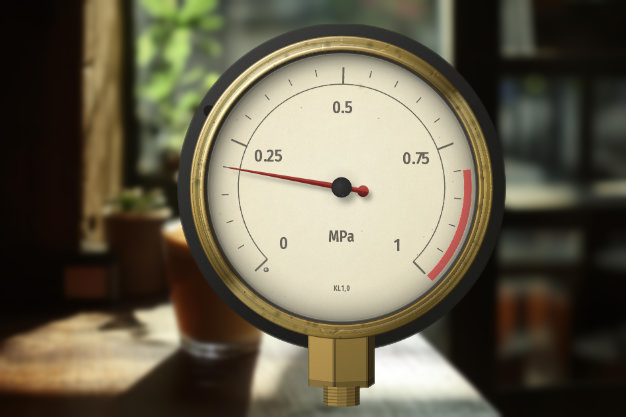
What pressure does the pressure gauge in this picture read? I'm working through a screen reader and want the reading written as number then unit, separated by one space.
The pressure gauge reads 0.2 MPa
